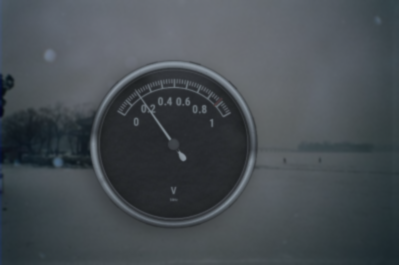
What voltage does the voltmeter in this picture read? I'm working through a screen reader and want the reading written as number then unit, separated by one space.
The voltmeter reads 0.2 V
